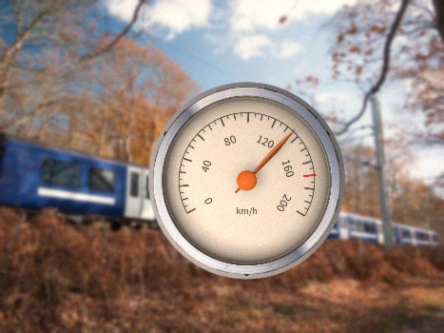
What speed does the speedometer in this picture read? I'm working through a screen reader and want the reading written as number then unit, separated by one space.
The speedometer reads 135 km/h
